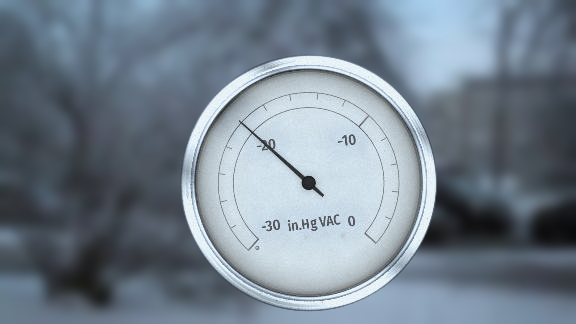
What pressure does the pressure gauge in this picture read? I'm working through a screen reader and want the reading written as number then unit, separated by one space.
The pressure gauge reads -20 inHg
